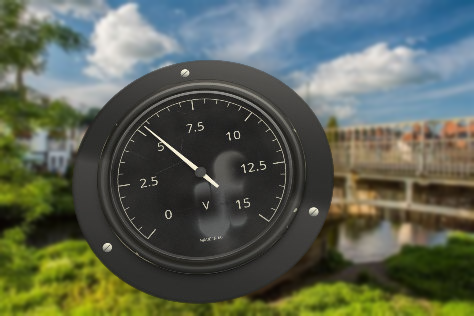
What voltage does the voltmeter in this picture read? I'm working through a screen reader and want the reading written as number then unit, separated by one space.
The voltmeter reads 5.25 V
